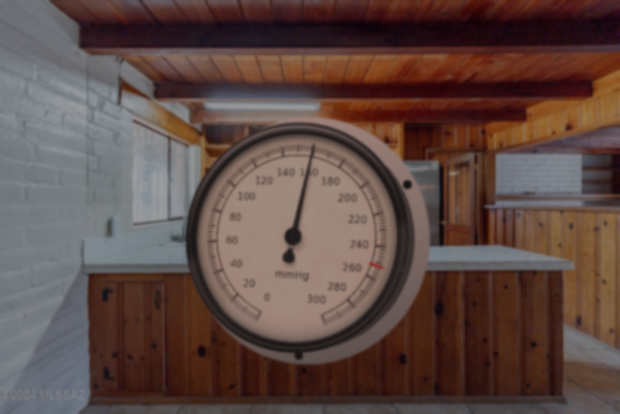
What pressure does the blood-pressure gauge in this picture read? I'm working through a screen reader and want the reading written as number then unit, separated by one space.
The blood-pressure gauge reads 160 mmHg
